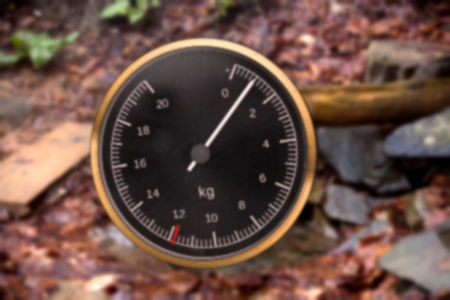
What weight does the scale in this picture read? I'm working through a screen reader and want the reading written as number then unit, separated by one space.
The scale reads 1 kg
